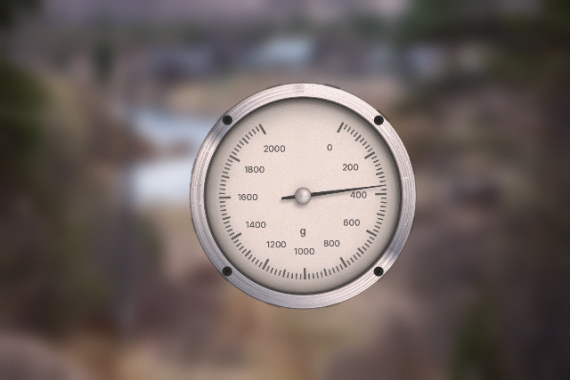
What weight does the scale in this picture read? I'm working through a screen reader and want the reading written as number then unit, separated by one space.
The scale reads 360 g
